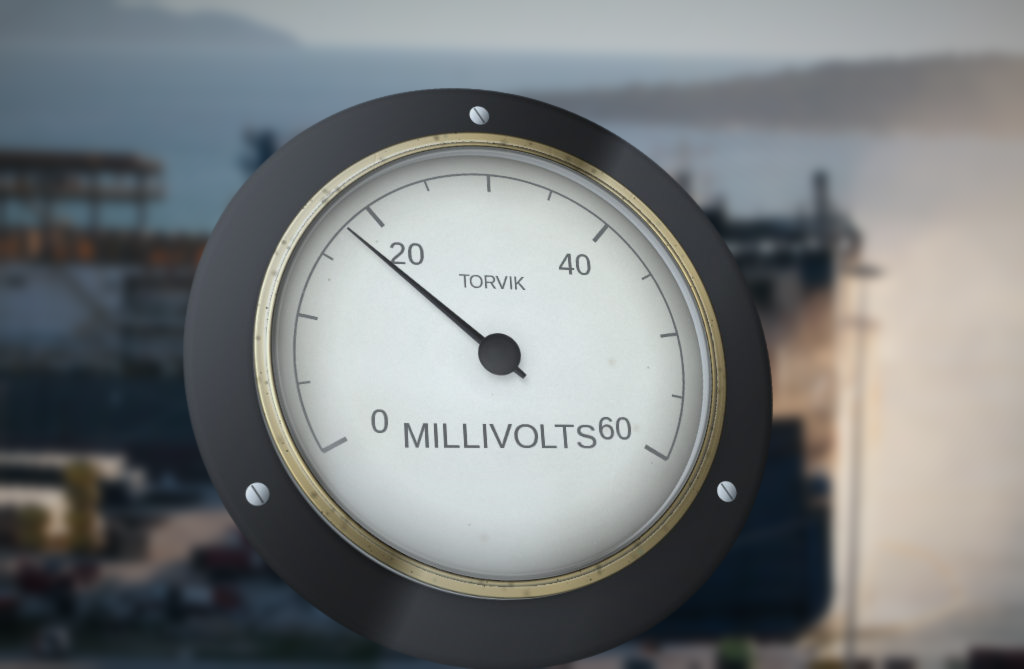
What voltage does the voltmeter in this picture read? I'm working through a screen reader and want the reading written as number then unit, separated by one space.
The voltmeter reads 17.5 mV
